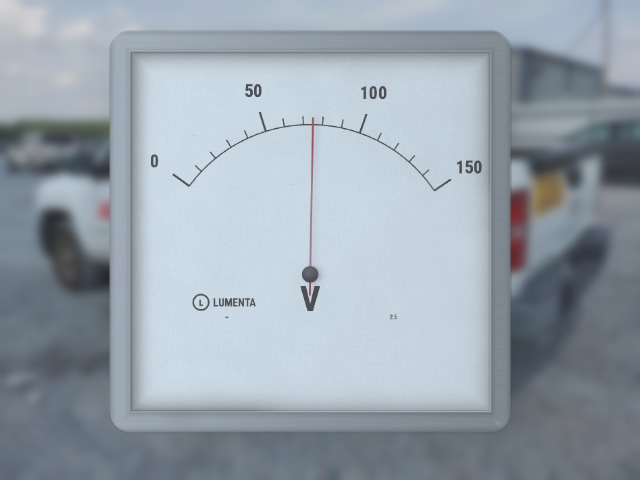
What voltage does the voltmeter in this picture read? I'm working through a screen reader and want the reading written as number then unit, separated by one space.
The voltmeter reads 75 V
